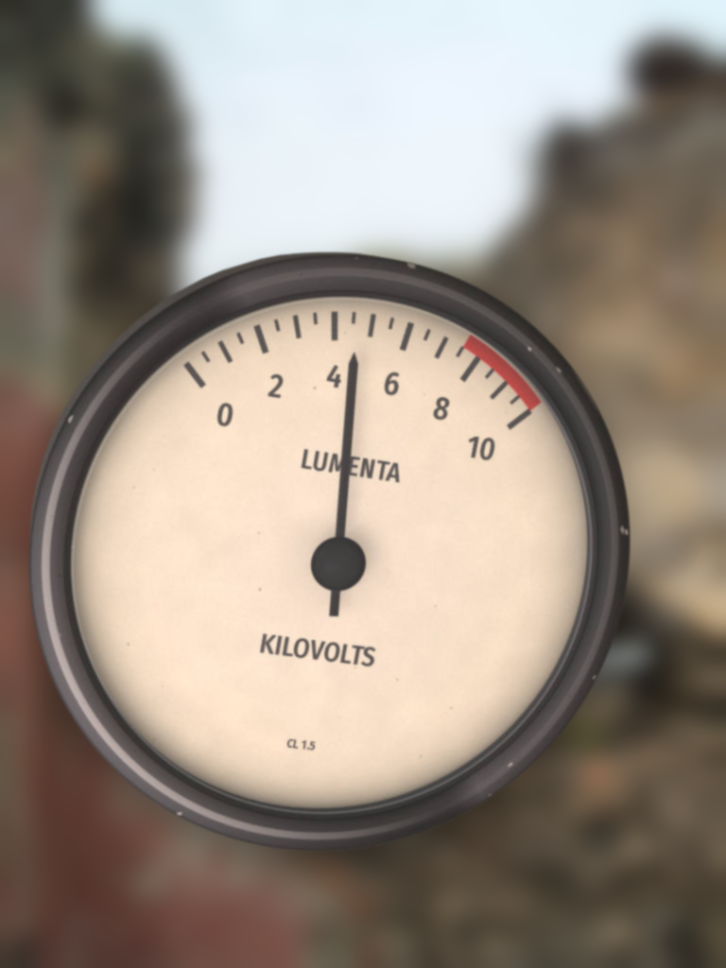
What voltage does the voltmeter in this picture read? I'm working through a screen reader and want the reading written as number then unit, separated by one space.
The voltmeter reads 4.5 kV
